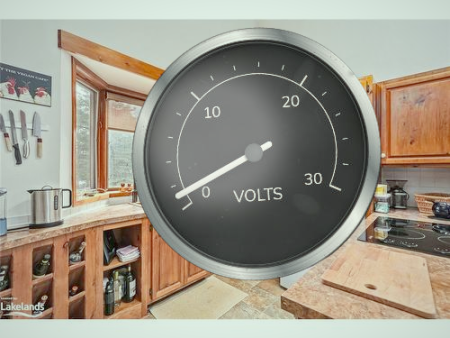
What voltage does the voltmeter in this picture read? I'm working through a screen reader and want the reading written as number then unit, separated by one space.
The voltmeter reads 1 V
